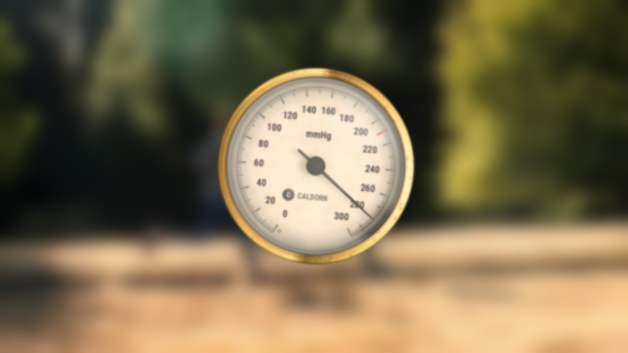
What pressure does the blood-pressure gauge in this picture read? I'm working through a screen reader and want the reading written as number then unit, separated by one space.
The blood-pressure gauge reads 280 mmHg
